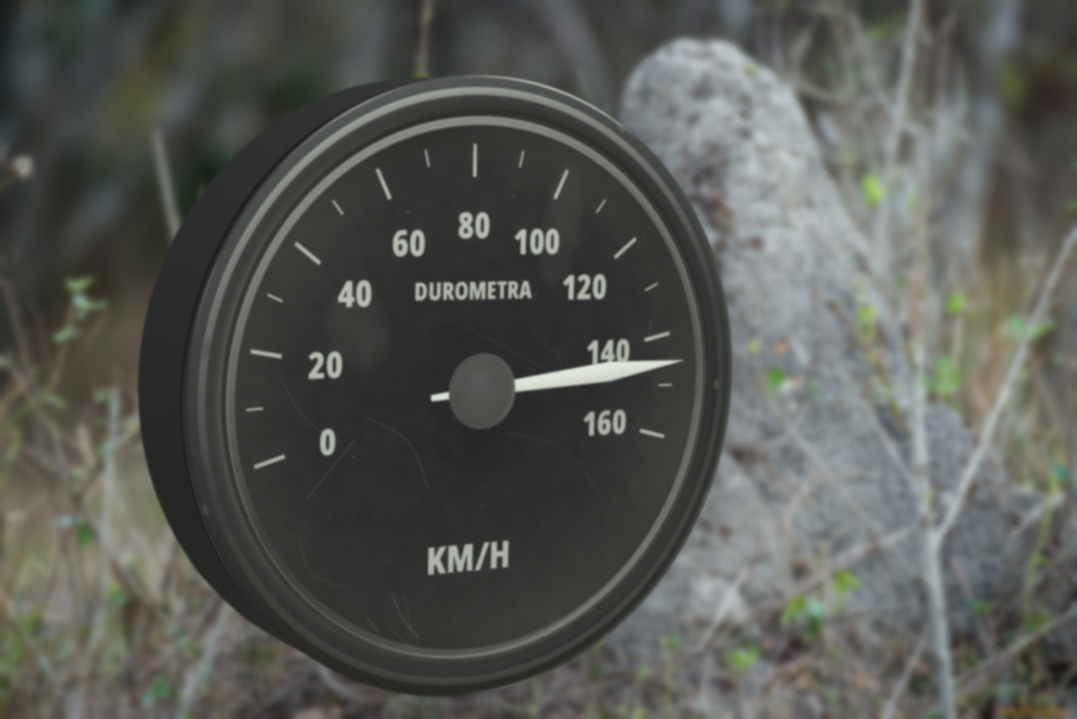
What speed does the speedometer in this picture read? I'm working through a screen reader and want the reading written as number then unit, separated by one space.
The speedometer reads 145 km/h
